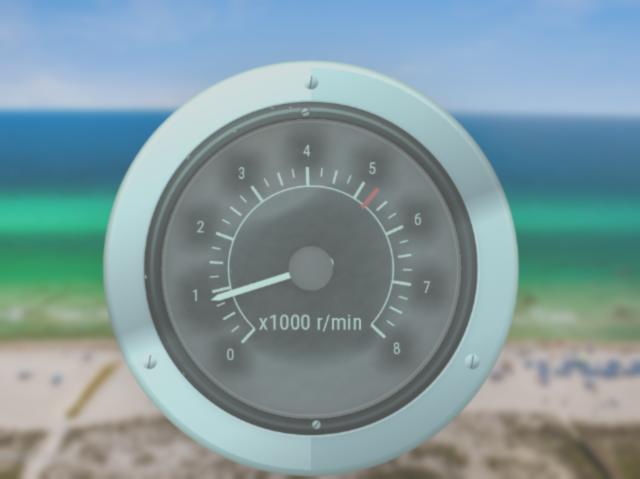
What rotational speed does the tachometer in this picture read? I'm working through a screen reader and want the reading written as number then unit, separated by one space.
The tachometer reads 875 rpm
